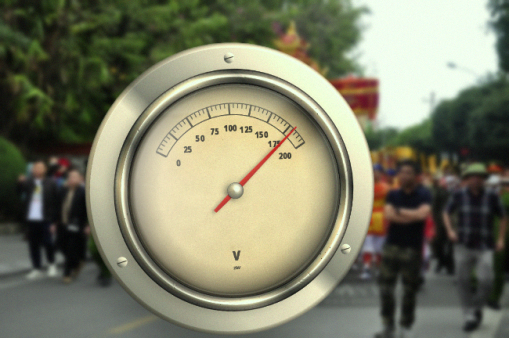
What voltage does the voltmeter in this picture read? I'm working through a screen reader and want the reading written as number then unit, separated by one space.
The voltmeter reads 180 V
